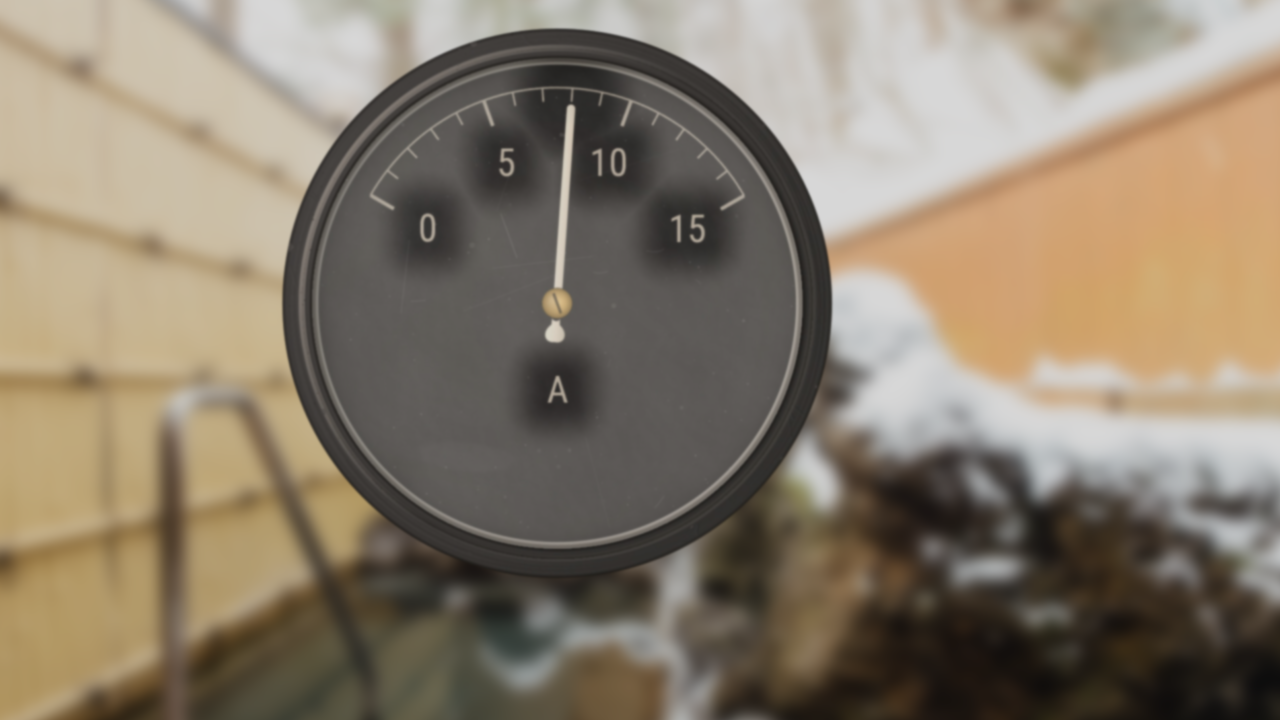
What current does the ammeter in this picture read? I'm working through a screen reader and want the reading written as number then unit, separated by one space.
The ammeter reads 8 A
